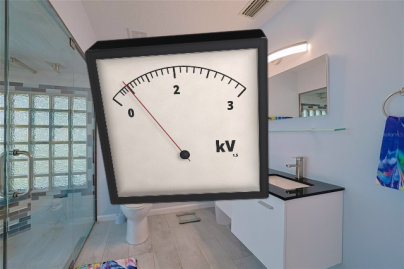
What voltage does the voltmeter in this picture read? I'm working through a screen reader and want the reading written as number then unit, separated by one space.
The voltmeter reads 1 kV
